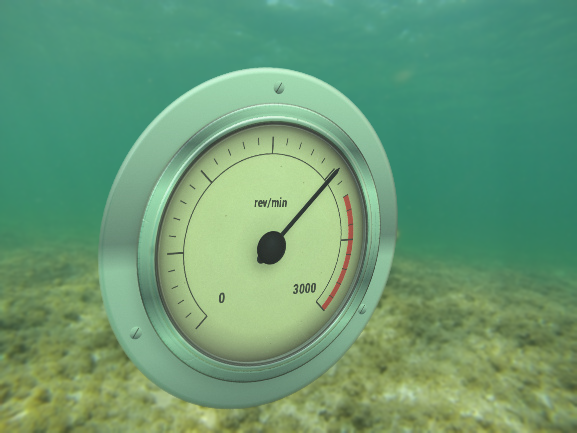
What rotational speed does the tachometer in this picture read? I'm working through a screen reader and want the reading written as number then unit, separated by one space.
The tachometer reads 2000 rpm
